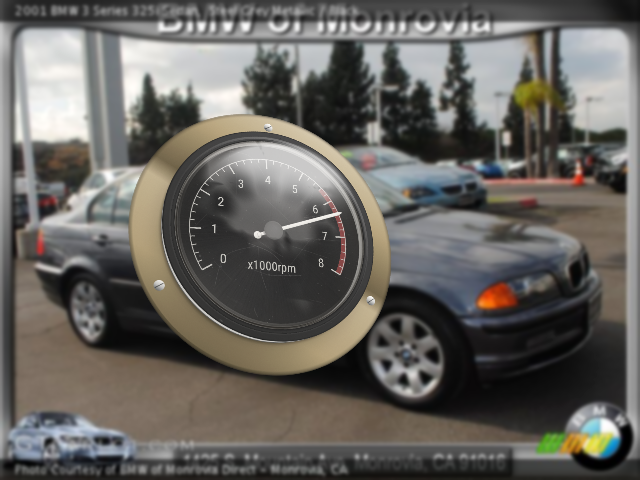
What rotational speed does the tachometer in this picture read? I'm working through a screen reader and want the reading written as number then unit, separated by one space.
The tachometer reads 6400 rpm
